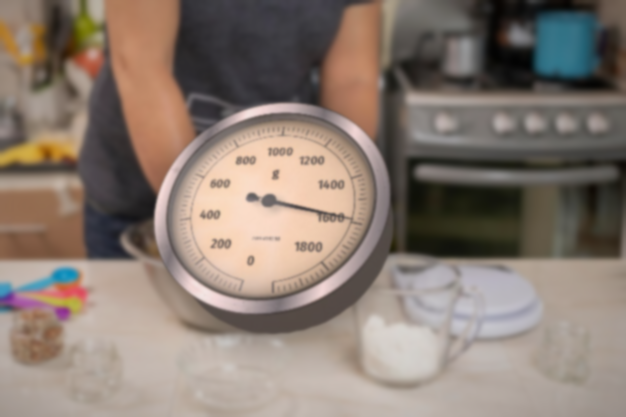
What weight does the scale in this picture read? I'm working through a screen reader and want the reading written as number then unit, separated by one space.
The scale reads 1600 g
